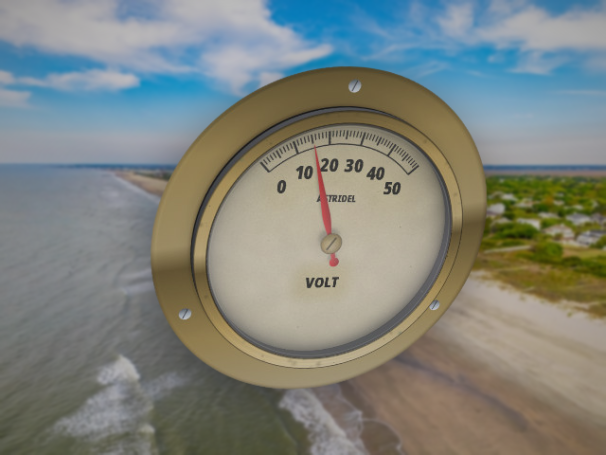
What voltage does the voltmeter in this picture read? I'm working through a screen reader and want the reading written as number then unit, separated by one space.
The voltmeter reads 15 V
